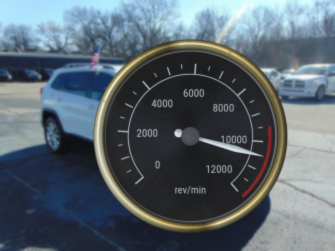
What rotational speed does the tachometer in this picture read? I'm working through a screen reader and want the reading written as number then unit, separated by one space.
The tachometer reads 10500 rpm
